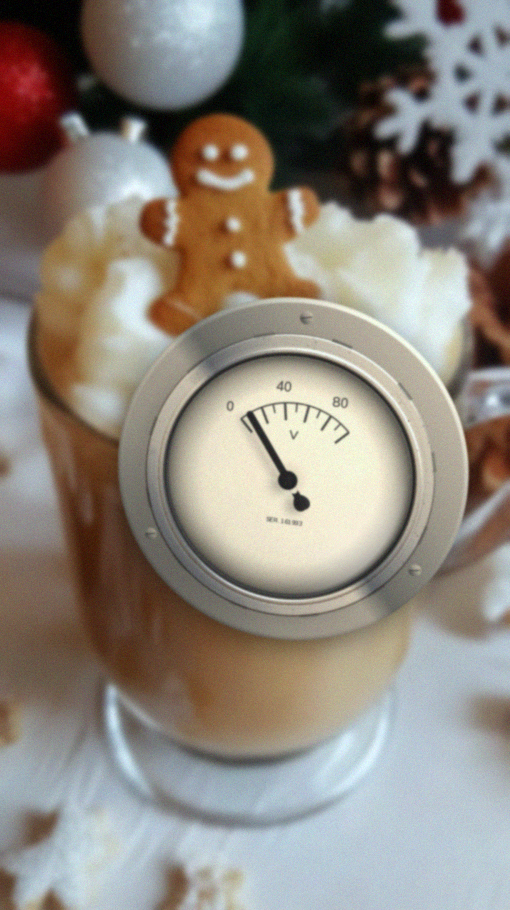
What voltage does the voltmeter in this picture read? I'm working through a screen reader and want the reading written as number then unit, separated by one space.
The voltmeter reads 10 V
